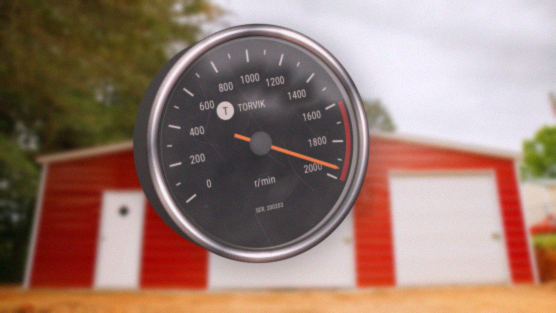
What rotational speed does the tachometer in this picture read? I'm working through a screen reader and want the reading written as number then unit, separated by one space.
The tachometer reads 1950 rpm
